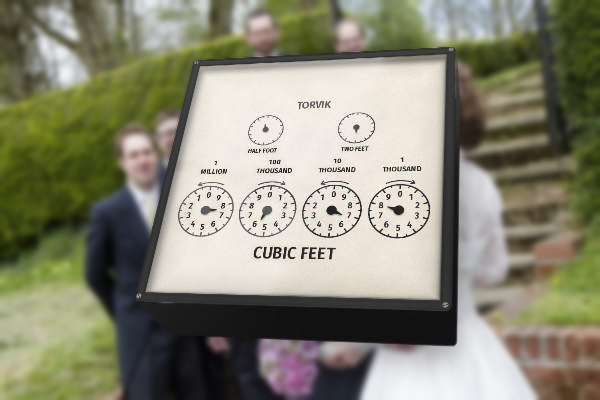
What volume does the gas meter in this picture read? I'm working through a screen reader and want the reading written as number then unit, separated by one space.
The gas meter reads 756800 ft³
